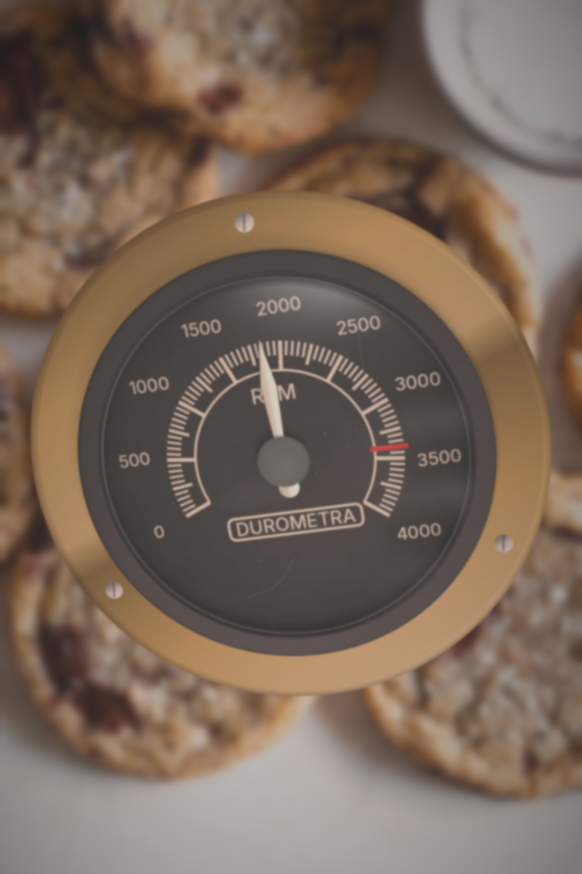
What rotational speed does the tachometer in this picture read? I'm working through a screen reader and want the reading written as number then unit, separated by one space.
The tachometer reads 1850 rpm
